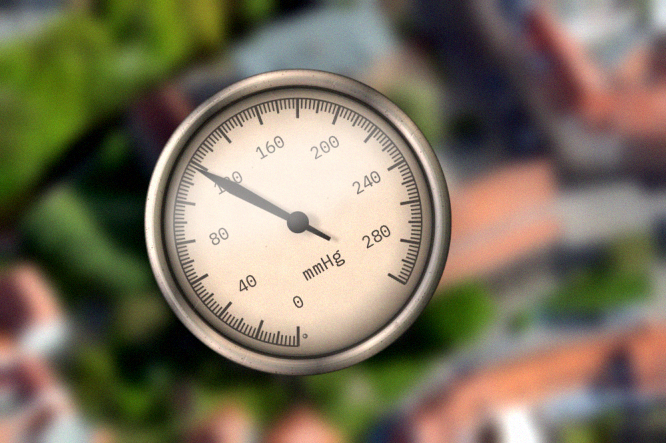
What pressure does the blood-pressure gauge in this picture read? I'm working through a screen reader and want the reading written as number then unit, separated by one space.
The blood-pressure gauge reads 118 mmHg
